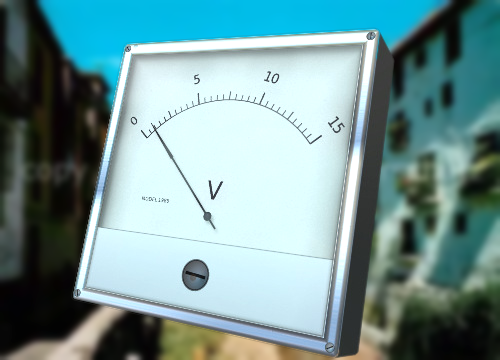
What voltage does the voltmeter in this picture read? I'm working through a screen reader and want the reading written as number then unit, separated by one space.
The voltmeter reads 1 V
